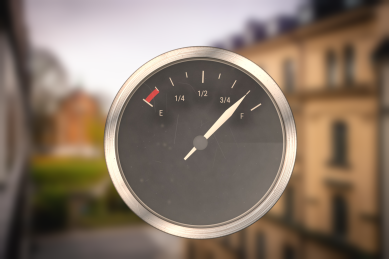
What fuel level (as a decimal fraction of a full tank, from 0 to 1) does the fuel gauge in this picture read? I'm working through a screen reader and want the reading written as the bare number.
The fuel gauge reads 0.875
